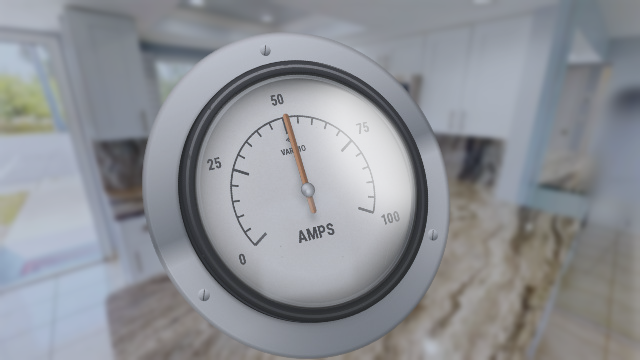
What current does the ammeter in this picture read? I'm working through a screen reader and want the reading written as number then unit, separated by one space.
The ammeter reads 50 A
